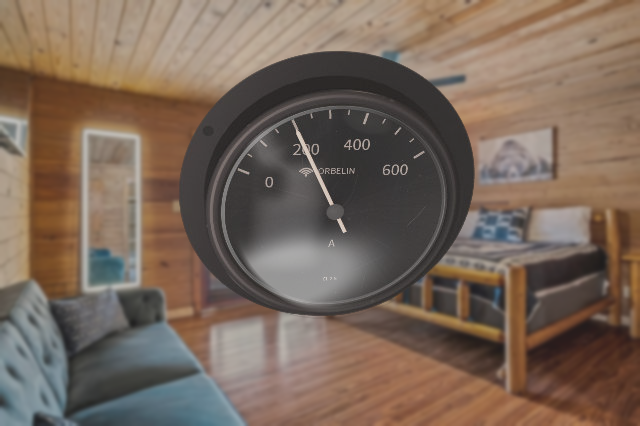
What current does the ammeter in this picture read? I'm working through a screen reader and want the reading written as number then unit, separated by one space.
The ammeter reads 200 A
